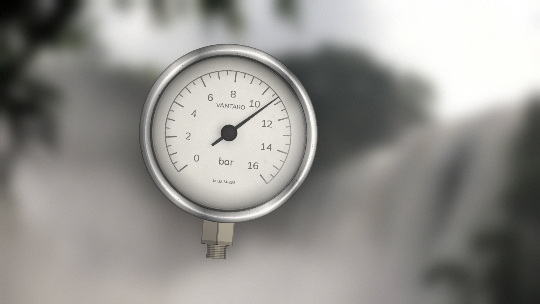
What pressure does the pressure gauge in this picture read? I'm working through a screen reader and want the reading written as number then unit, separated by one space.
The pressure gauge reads 10.75 bar
